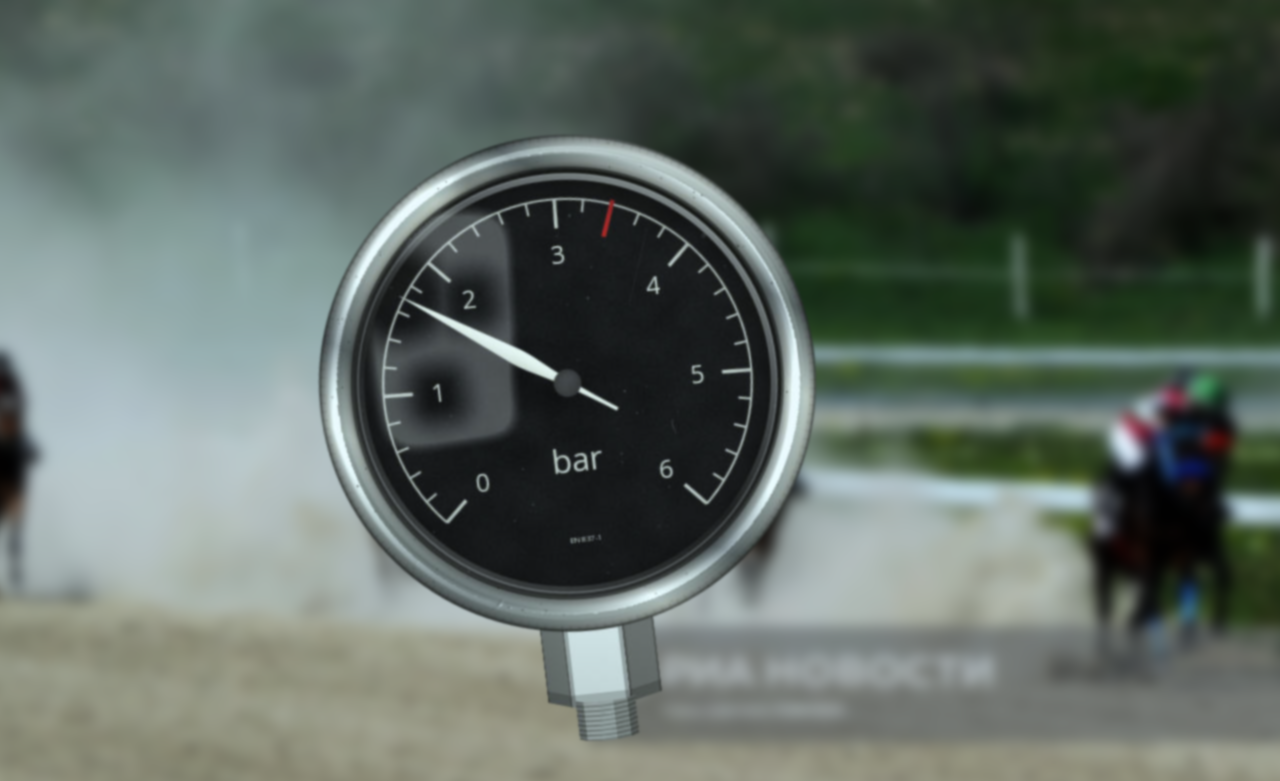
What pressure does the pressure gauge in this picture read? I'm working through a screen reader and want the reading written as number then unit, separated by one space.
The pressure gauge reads 1.7 bar
